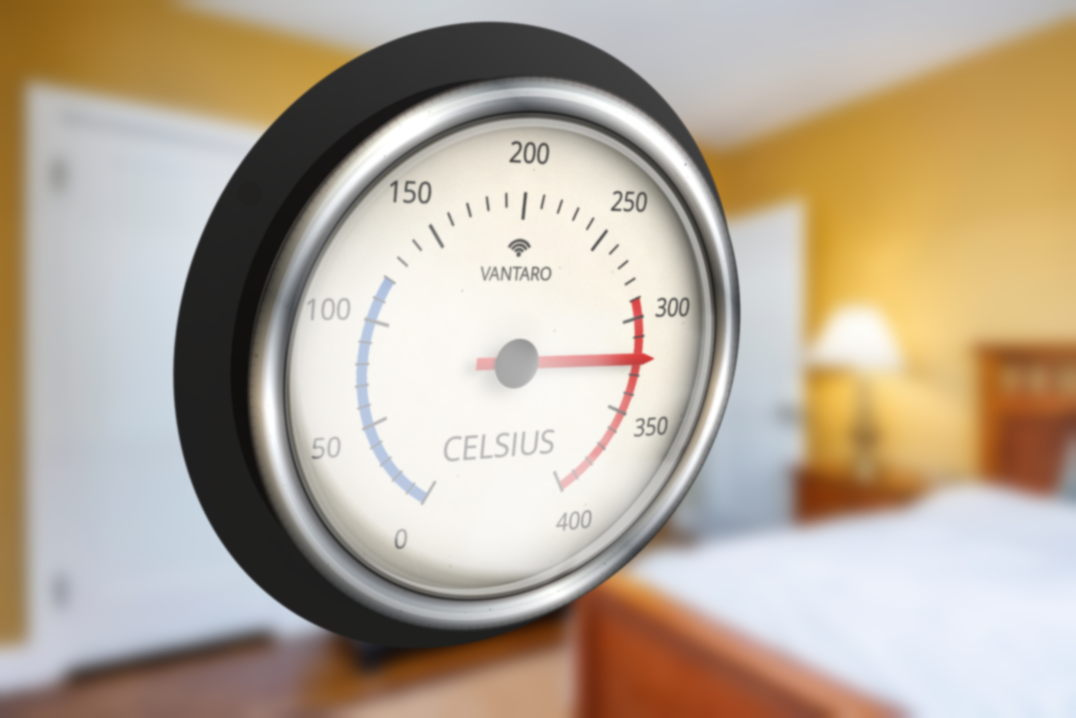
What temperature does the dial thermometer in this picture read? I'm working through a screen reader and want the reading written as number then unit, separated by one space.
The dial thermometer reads 320 °C
